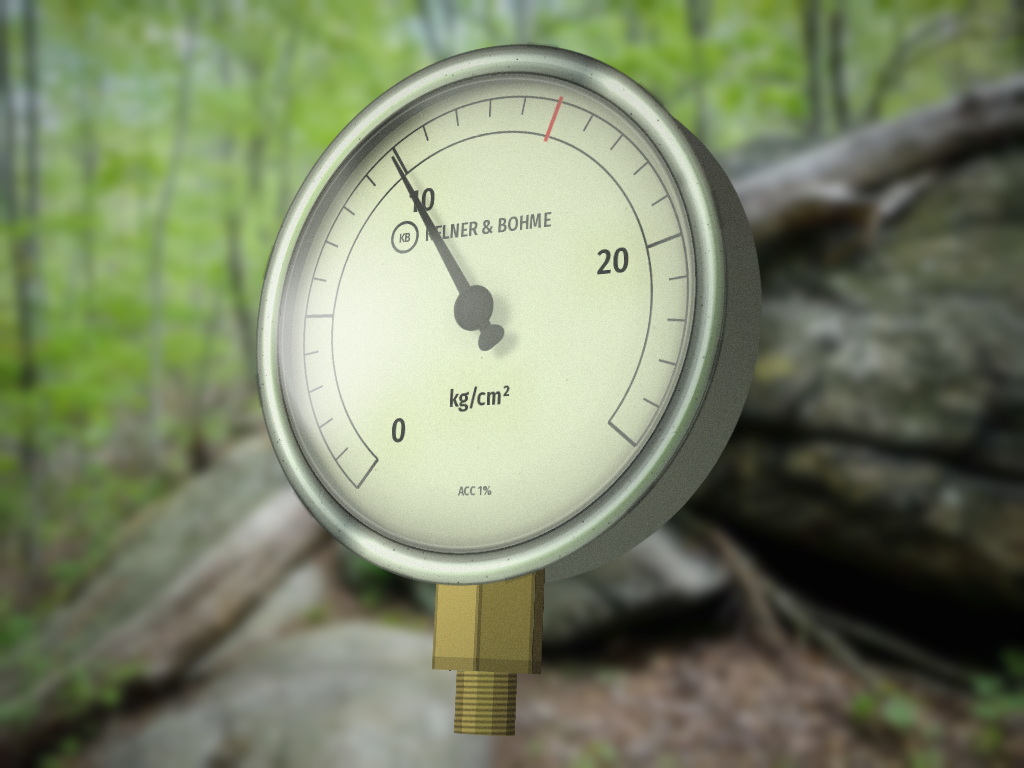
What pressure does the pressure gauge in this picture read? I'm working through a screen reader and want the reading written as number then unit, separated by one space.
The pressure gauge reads 10 kg/cm²
